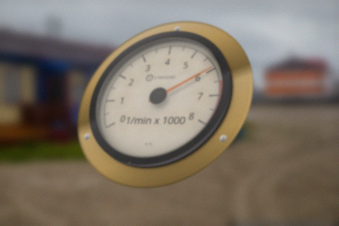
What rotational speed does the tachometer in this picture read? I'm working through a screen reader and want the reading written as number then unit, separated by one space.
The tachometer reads 6000 rpm
